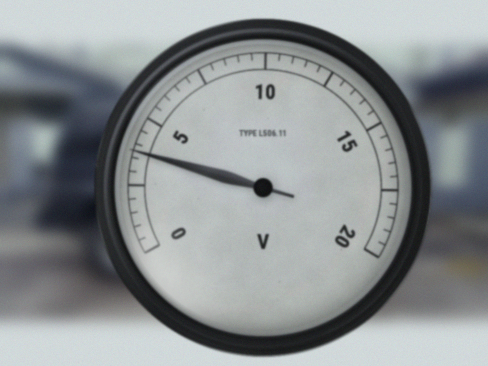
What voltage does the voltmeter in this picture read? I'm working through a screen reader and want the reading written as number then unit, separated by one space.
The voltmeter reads 3.75 V
